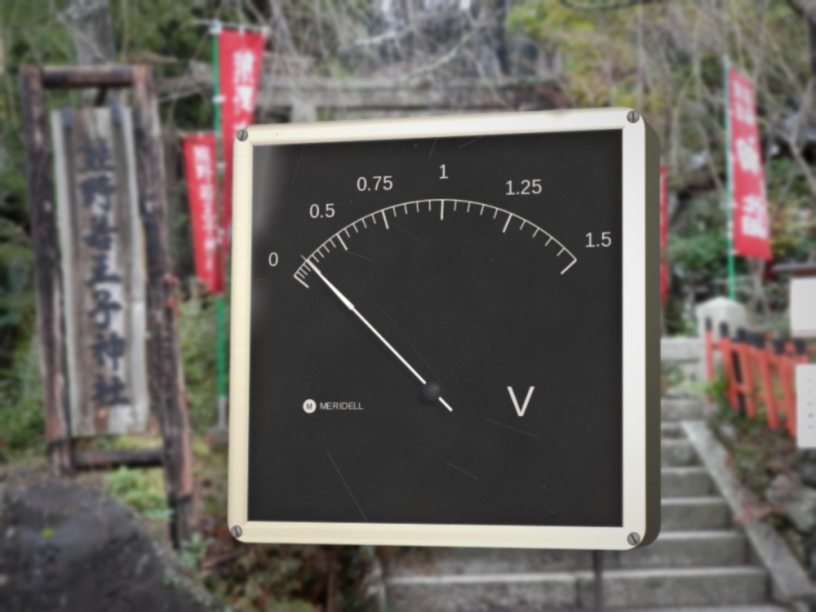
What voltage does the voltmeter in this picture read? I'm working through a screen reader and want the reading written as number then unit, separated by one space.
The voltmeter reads 0.25 V
